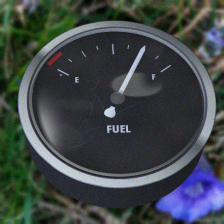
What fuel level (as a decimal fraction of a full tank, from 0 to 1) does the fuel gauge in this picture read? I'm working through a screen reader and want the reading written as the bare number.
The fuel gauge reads 0.75
